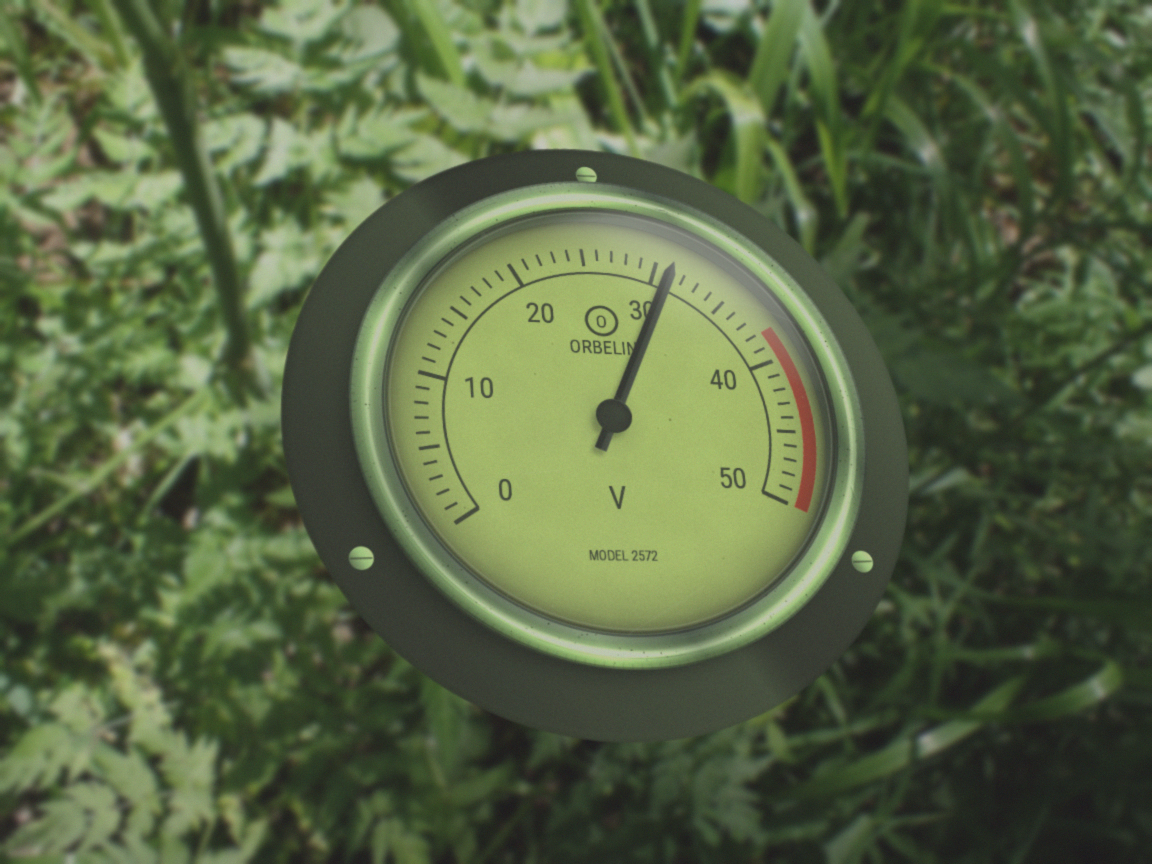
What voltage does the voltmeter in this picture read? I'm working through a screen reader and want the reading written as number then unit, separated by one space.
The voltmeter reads 31 V
